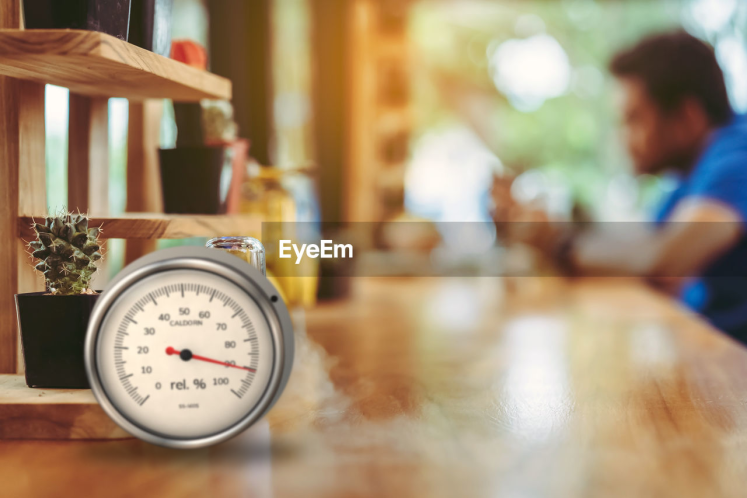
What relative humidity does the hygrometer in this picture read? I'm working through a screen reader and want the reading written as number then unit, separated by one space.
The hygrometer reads 90 %
